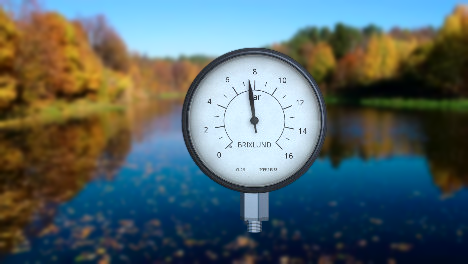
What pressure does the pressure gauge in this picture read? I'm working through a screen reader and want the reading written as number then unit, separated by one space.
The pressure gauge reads 7.5 bar
